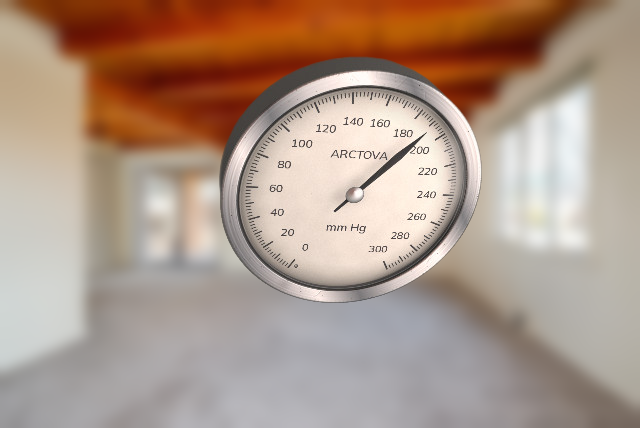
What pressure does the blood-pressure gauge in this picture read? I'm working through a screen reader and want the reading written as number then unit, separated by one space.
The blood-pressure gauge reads 190 mmHg
